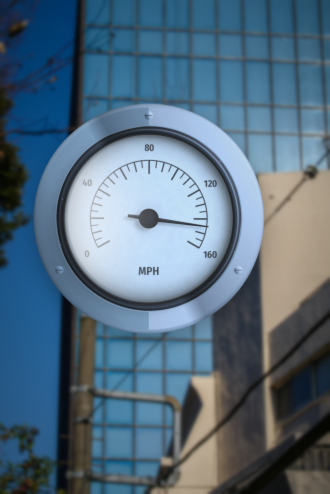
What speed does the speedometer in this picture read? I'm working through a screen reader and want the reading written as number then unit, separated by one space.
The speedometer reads 145 mph
